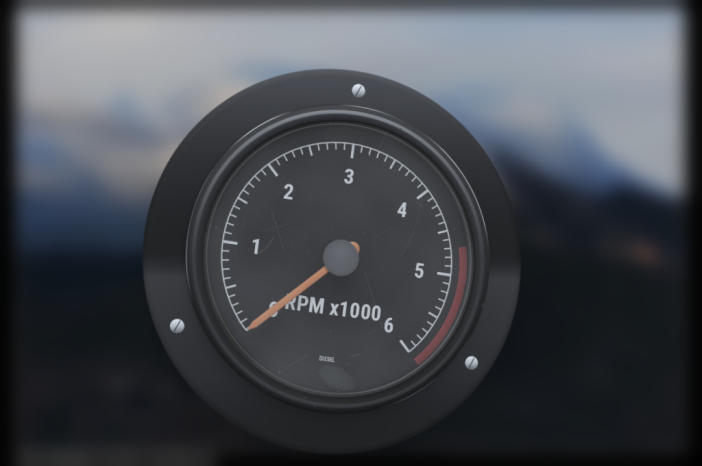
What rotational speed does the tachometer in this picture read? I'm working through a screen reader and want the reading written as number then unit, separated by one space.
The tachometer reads 0 rpm
